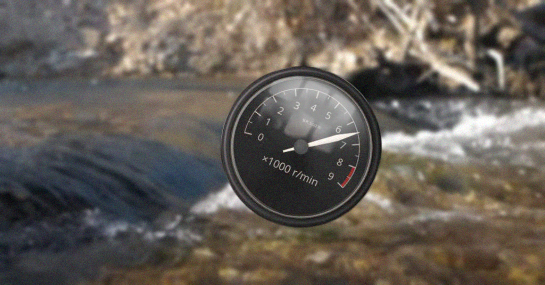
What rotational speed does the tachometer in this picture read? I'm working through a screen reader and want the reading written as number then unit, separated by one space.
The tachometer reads 6500 rpm
